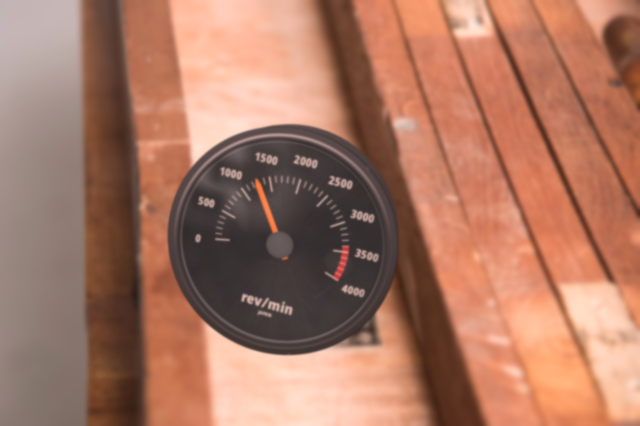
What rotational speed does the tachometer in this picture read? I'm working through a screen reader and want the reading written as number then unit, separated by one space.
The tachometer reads 1300 rpm
